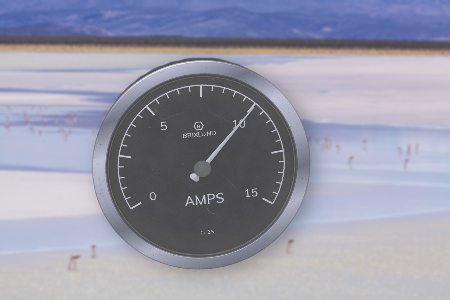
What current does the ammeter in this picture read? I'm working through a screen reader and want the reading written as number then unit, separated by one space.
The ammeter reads 10 A
